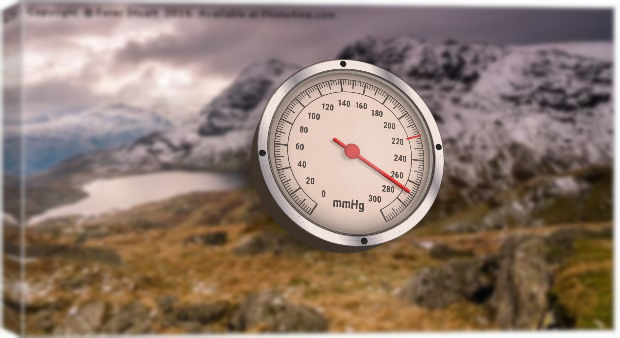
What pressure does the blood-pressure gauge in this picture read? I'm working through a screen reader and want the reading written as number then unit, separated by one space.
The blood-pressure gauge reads 270 mmHg
